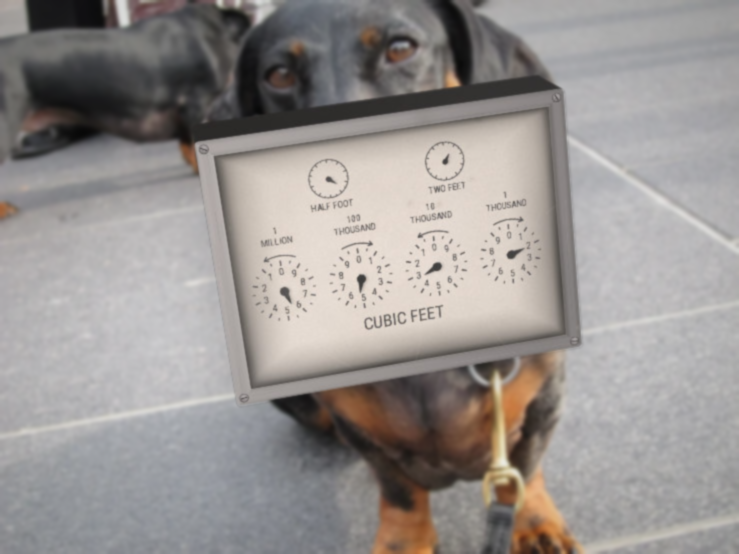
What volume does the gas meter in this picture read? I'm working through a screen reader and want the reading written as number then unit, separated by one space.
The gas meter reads 553200 ft³
